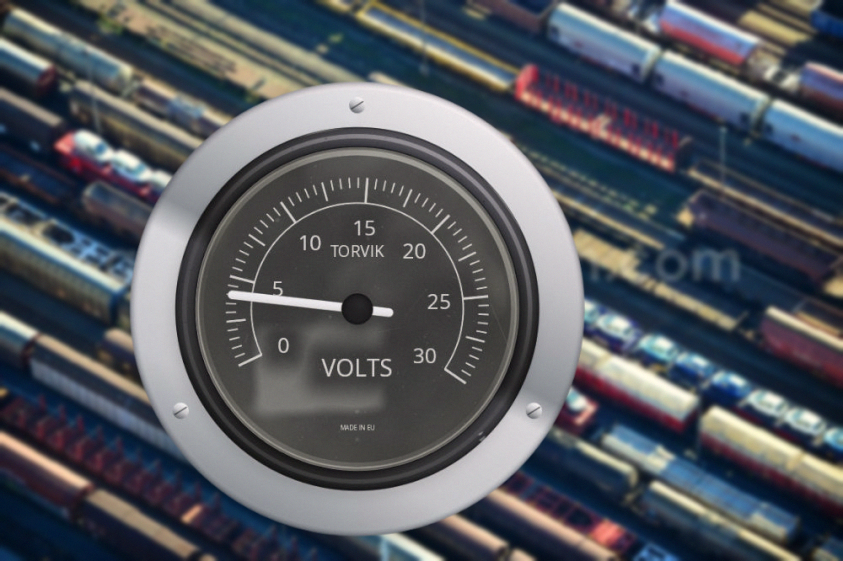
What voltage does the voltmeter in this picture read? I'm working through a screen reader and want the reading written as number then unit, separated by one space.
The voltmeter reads 4 V
